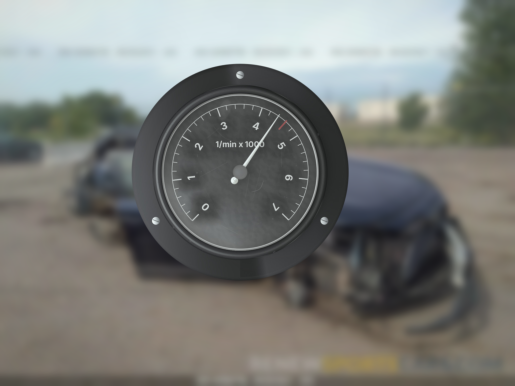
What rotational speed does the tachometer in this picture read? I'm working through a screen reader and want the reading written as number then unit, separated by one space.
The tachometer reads 4400 rpm
